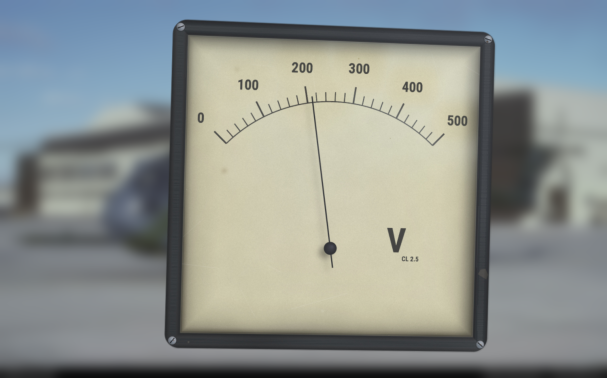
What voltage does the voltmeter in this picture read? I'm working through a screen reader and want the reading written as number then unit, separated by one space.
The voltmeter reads 210 V
